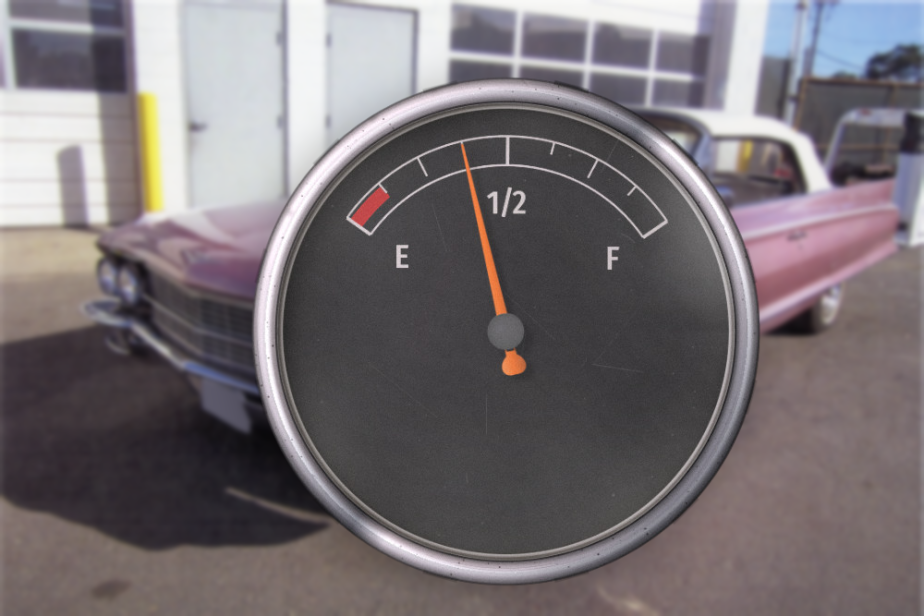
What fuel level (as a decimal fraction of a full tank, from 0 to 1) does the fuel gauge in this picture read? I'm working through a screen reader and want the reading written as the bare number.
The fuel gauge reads 0.375
